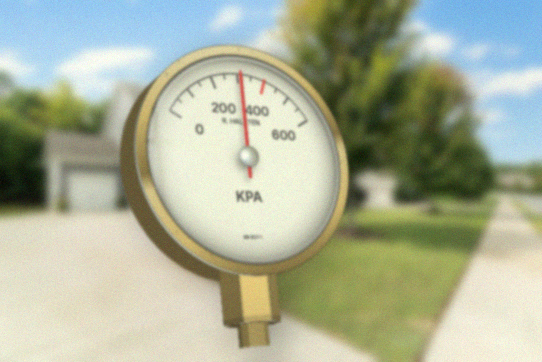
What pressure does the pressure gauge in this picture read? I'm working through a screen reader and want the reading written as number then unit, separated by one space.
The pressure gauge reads 300 kPa
